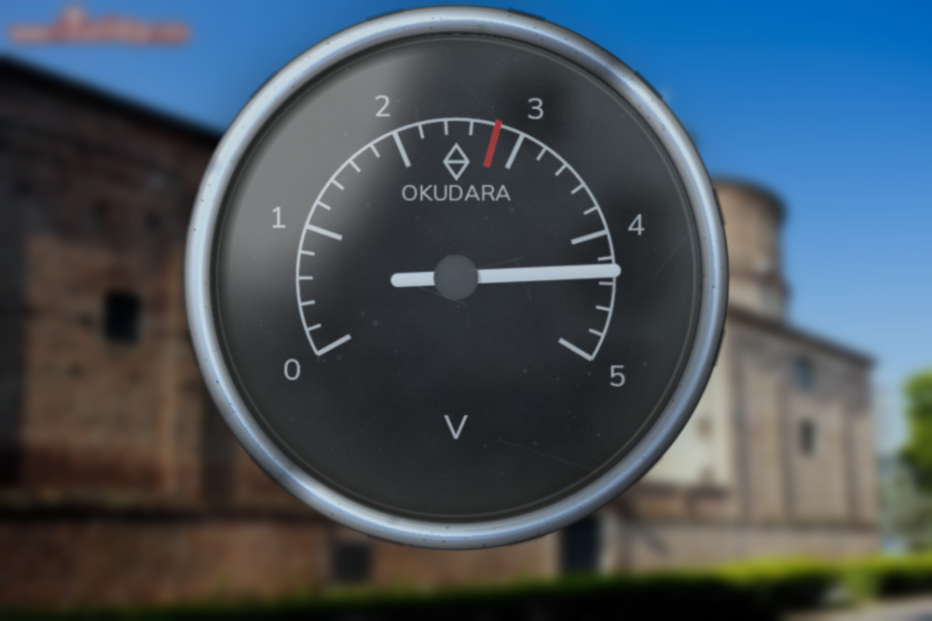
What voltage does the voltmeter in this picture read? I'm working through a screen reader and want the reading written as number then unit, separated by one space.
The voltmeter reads 4.3 V
